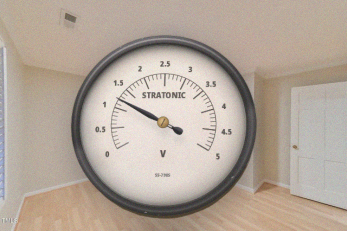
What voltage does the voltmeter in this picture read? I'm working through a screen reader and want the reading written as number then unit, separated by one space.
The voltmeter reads 1.2 V
